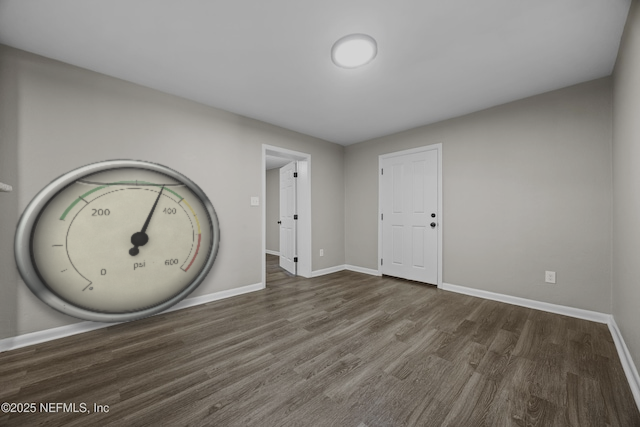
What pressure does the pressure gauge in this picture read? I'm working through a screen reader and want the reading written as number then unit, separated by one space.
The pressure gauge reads 350 psi
